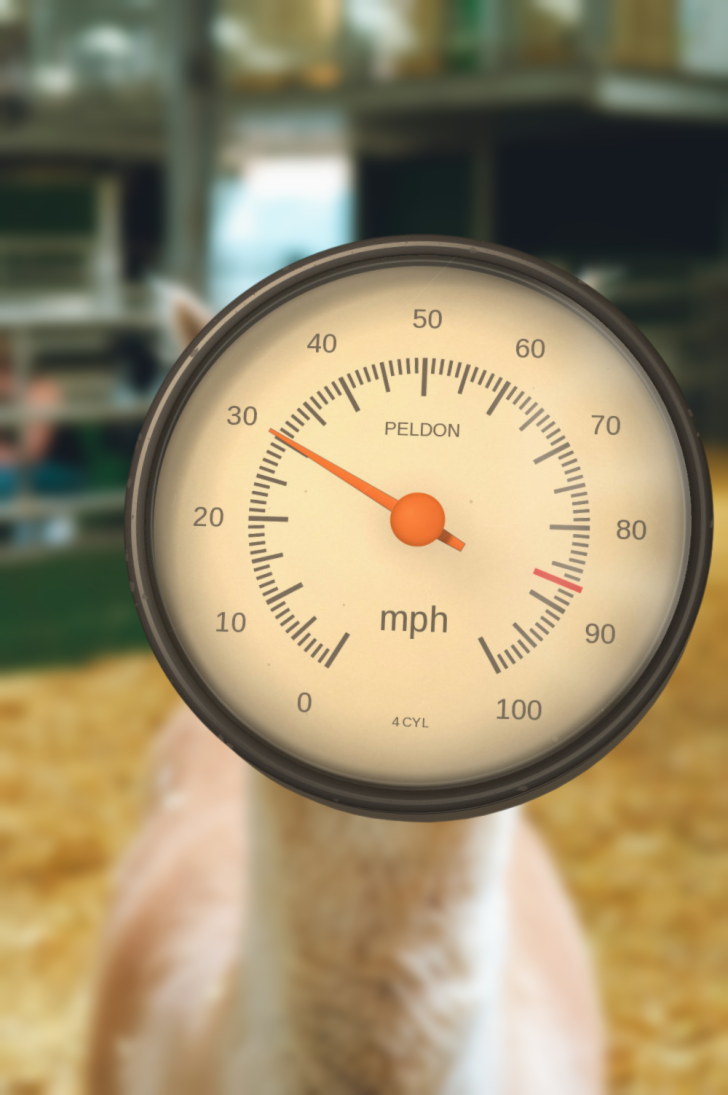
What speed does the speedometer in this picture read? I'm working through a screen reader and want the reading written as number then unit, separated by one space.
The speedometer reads 30 mph
